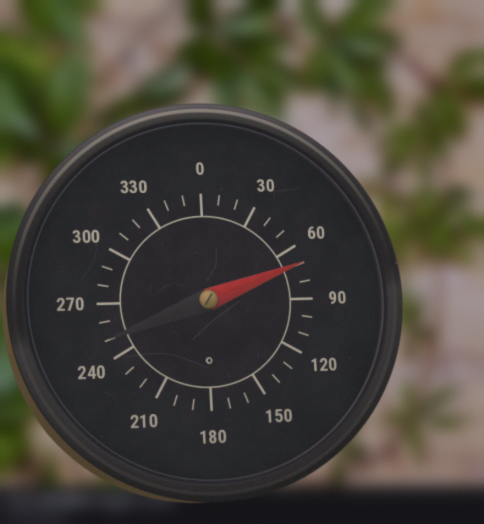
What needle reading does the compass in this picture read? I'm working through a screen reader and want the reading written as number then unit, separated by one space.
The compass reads 70 °
